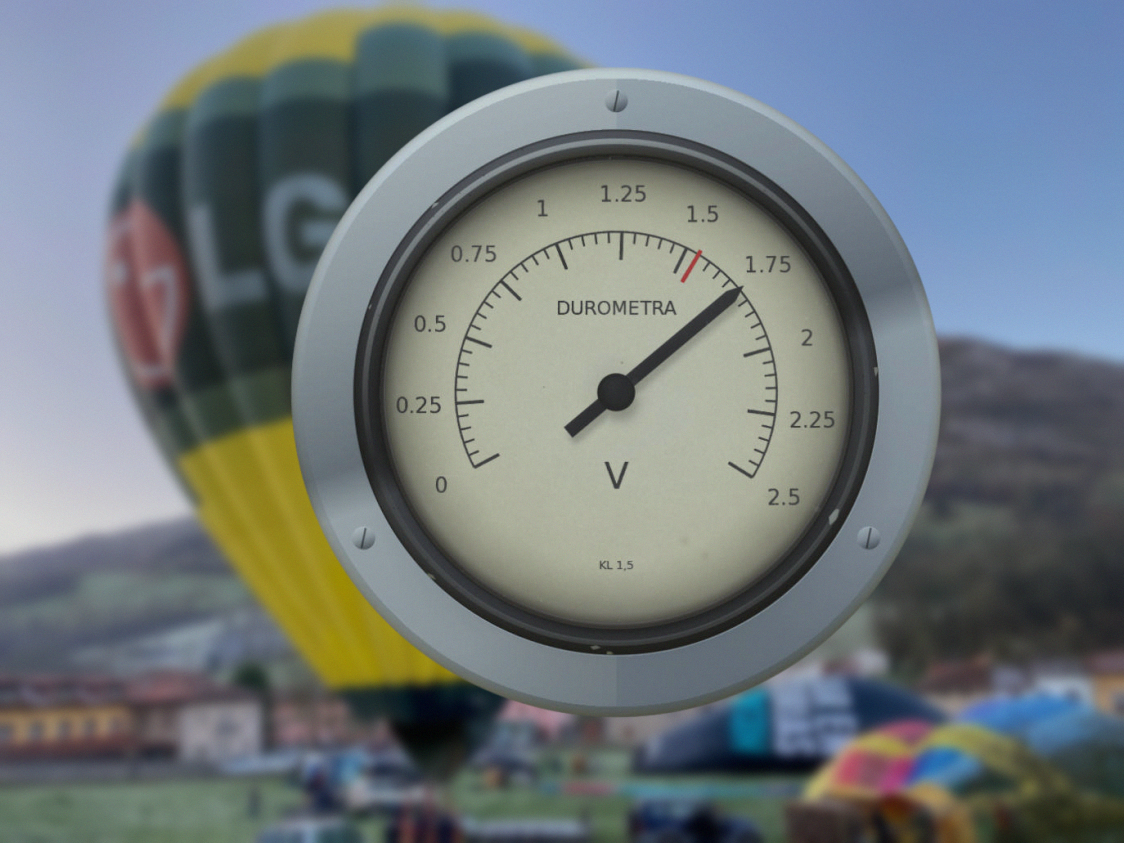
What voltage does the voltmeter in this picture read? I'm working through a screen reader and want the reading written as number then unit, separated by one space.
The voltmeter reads 1.75 V
